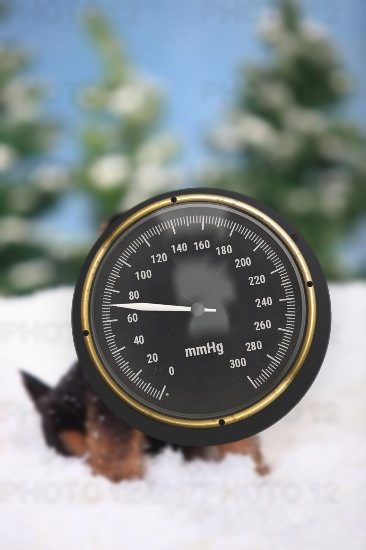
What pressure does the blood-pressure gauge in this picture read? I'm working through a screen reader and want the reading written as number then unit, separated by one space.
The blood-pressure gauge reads 70 mmHg
